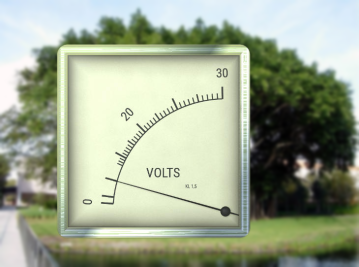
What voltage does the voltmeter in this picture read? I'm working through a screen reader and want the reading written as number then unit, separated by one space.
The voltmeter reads 10 V
